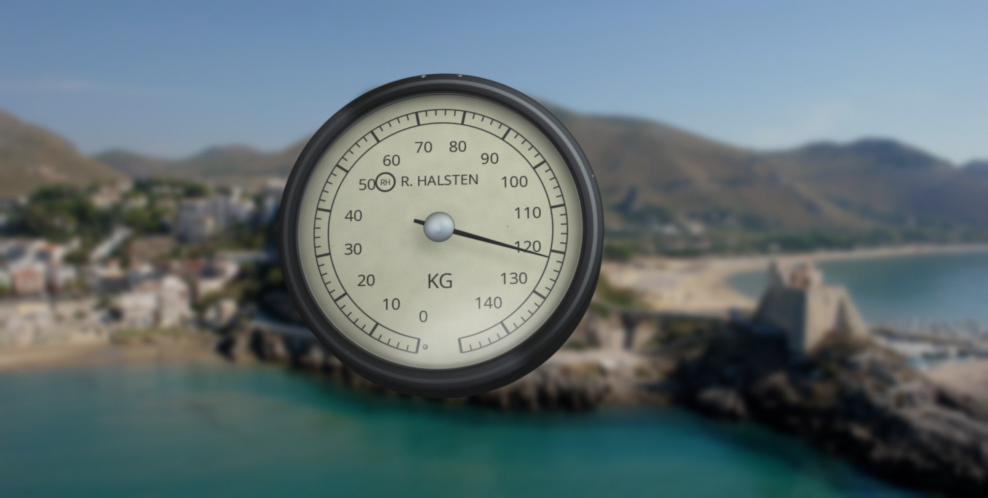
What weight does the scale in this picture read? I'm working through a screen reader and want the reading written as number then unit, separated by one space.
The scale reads 122 kg
